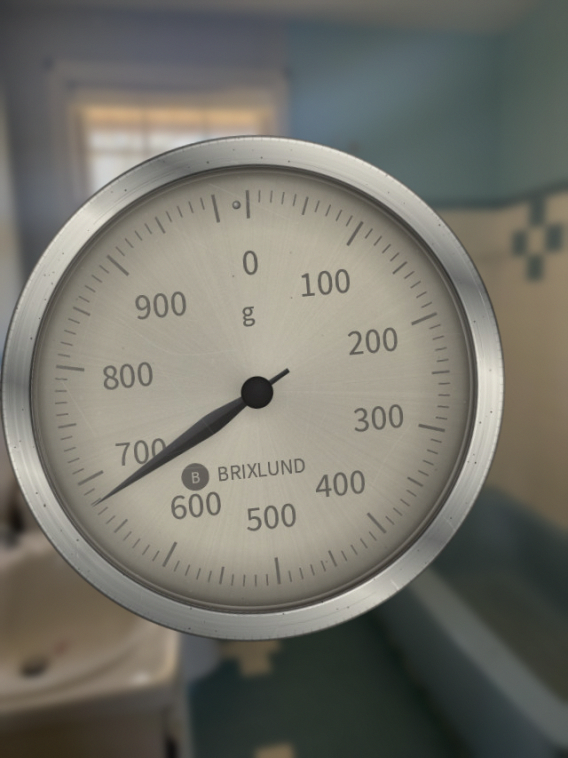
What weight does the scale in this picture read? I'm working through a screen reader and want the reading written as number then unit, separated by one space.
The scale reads 680 g
